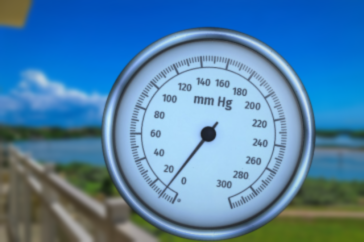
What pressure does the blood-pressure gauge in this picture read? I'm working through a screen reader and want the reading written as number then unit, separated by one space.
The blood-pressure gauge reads 10 mmHg
